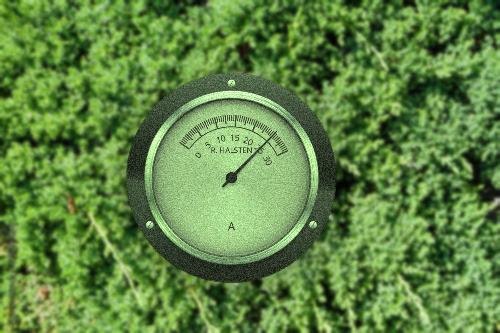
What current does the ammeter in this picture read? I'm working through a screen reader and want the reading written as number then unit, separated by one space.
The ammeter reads 25 A
